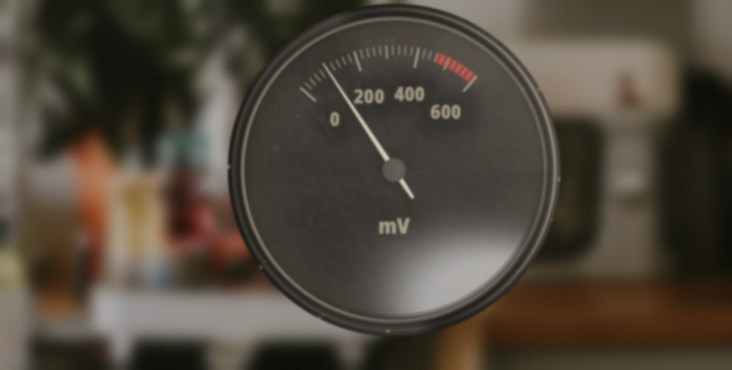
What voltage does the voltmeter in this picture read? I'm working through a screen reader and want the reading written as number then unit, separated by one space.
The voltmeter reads 100 mV
